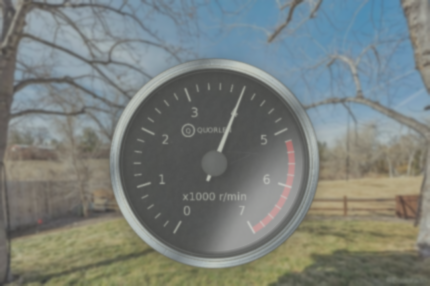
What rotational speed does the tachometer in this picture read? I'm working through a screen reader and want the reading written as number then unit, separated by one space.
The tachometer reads 4000 rpm
